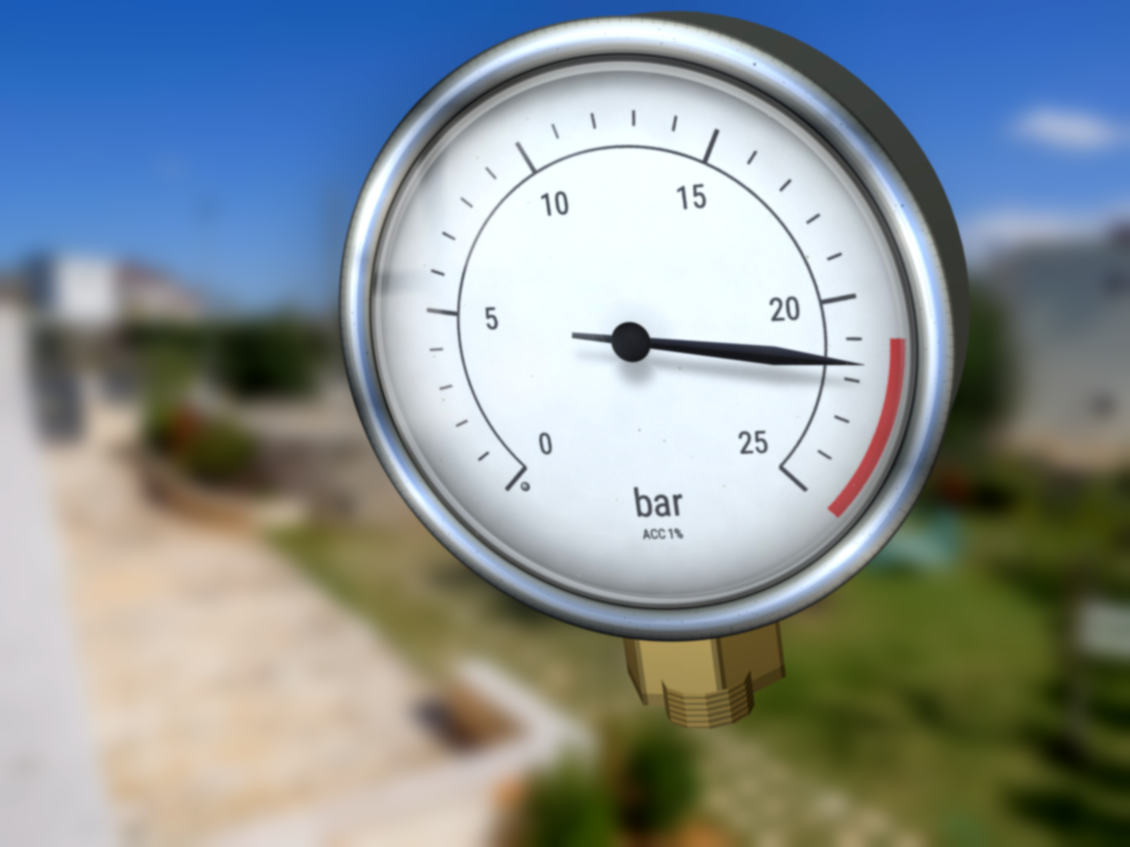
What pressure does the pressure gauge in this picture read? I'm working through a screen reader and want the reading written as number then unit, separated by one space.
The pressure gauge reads 21.5 bar
